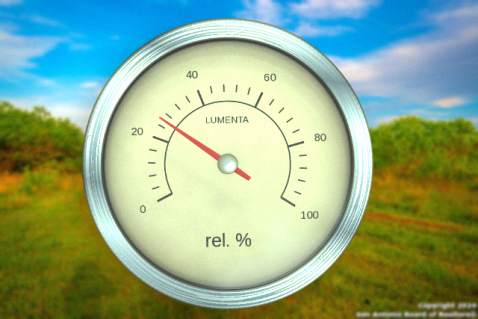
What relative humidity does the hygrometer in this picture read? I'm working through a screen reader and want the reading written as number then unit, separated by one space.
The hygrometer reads 26 %
